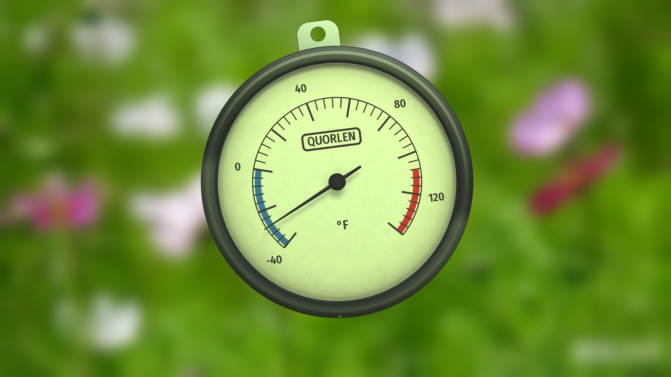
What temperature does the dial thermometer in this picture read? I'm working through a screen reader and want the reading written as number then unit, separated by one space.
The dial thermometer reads -28 °F
